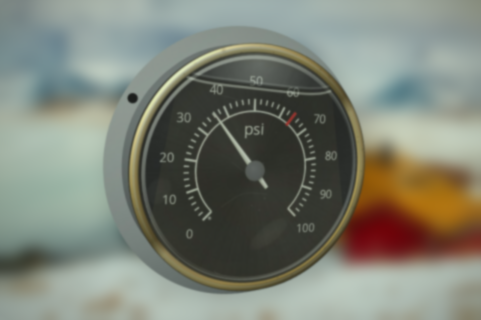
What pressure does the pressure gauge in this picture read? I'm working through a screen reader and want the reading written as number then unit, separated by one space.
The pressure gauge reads 36 psi
